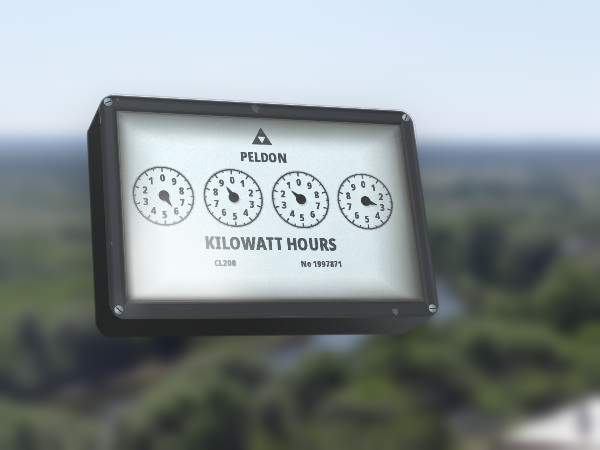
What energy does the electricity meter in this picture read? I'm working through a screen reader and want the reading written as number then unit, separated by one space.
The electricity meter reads 5913 kWh
